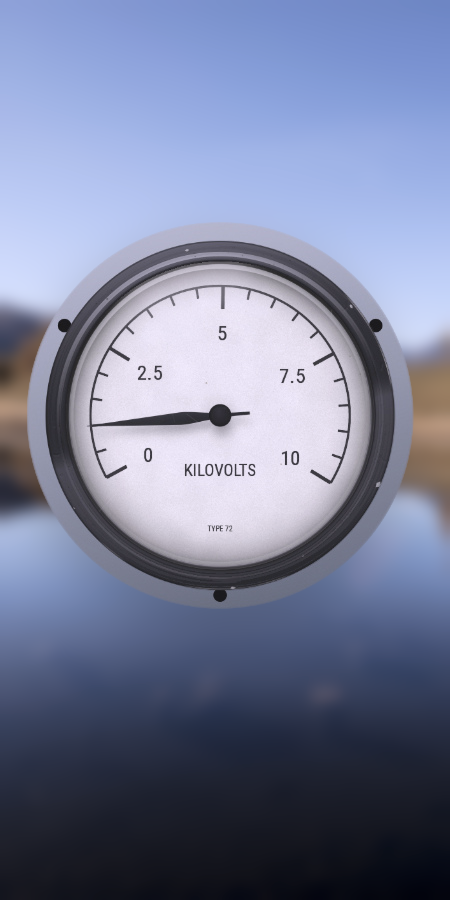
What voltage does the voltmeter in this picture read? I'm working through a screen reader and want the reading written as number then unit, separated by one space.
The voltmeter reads 1 kV
